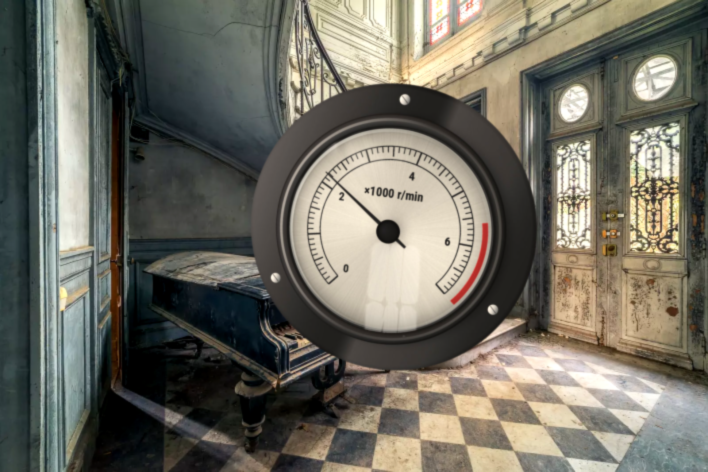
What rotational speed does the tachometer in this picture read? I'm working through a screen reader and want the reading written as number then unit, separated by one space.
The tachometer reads 2200 rpm
